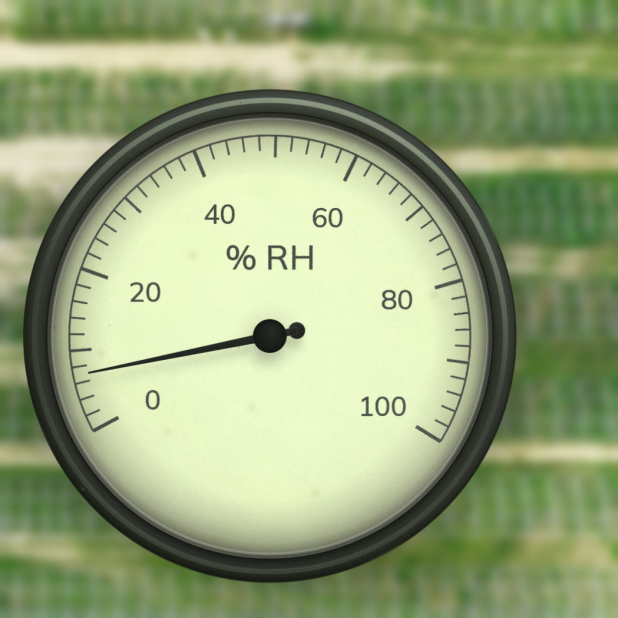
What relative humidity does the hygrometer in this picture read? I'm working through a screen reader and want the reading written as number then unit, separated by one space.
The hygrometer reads 7 %
